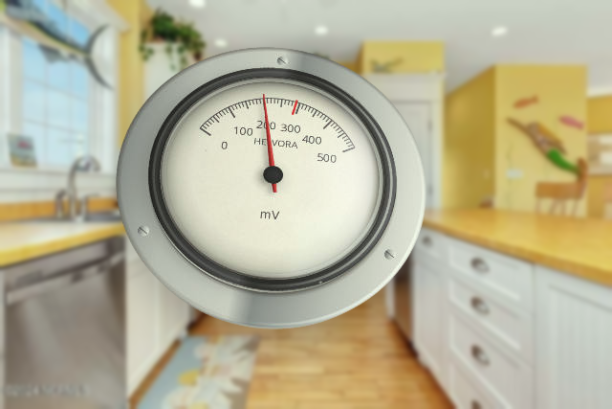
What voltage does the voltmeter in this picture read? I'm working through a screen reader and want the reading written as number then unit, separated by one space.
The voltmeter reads 200 mV
